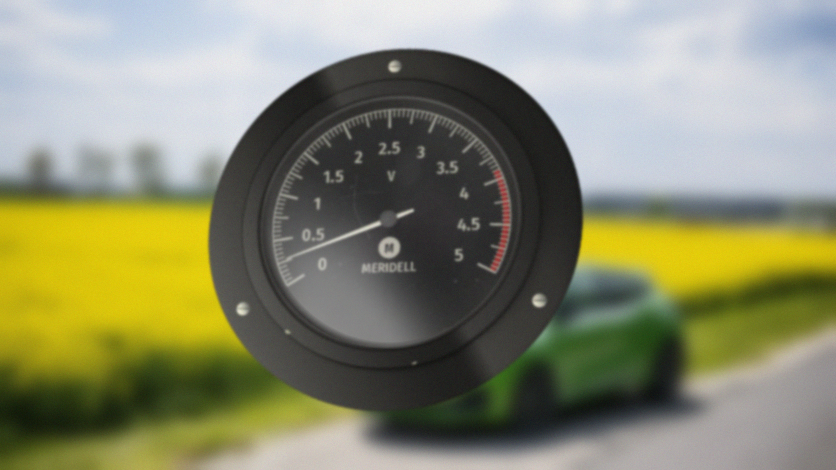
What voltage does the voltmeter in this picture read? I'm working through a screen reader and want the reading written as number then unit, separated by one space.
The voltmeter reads 0.25 V
